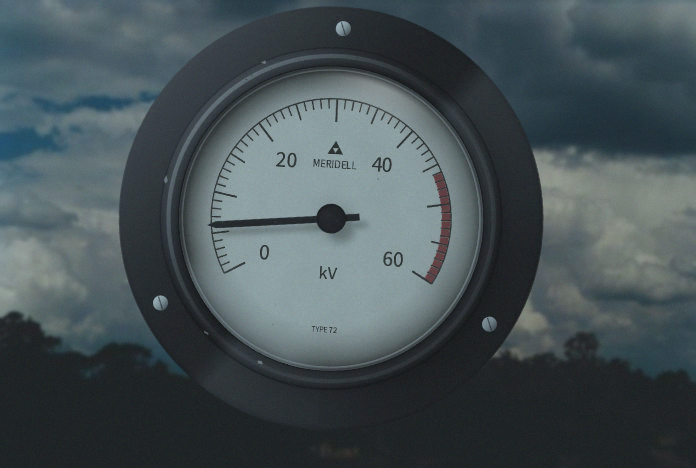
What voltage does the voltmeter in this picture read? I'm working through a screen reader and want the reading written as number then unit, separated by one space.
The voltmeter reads 6 kV
